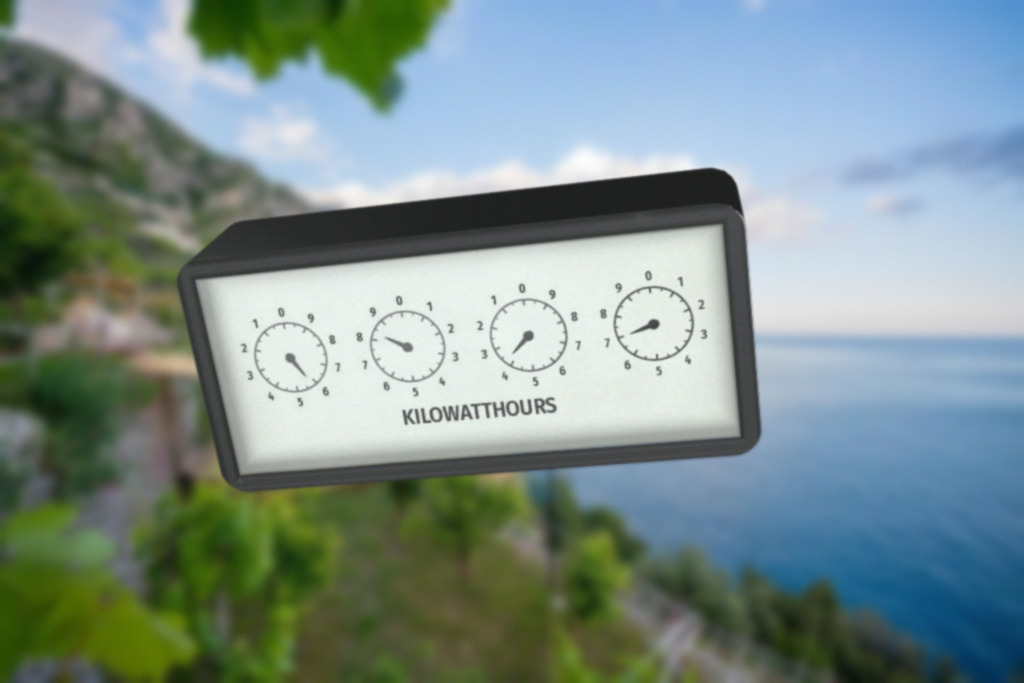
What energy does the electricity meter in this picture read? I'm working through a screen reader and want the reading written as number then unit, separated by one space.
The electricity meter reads 5837 kWh
